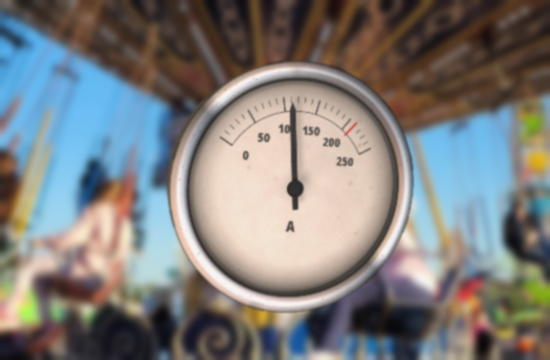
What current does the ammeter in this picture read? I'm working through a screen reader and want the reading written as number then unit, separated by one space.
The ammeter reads 110 A
